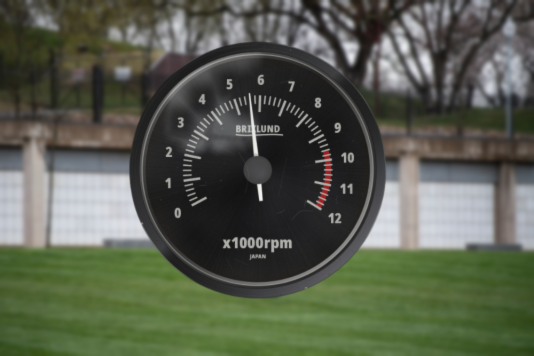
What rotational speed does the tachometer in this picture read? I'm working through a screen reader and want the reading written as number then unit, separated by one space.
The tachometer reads 5600 rpm
